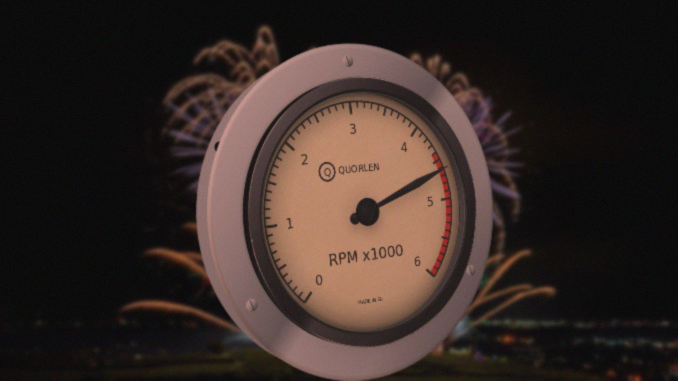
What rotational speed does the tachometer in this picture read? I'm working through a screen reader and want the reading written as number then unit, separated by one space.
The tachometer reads 4600 rpm
